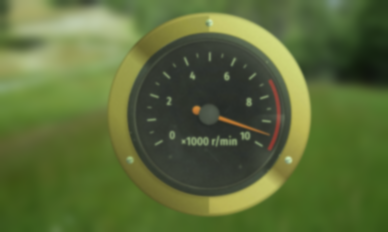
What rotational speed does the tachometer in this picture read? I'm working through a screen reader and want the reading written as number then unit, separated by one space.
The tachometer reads 9500 rpm
